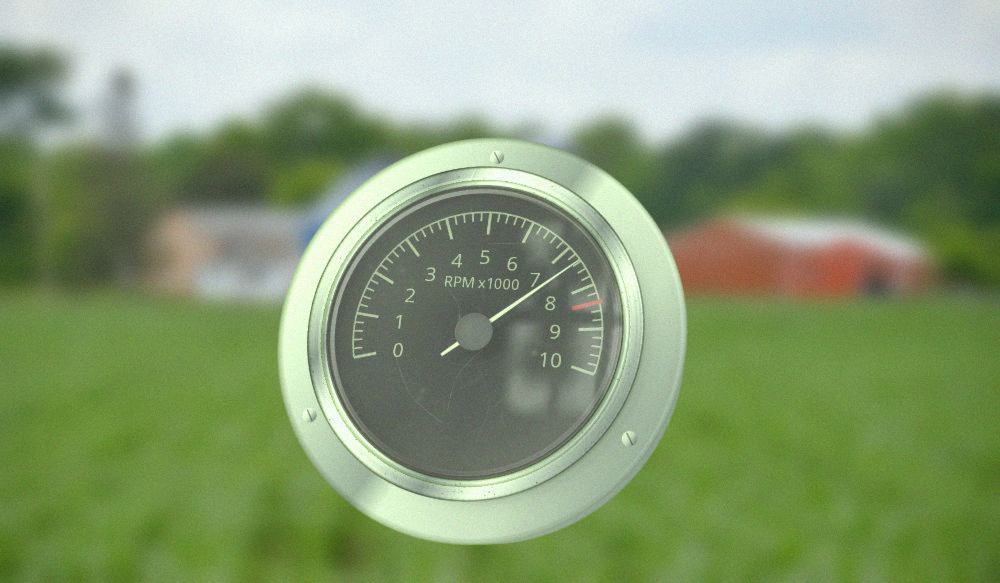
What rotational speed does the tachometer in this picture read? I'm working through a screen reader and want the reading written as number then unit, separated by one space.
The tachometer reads 7400 rpm
